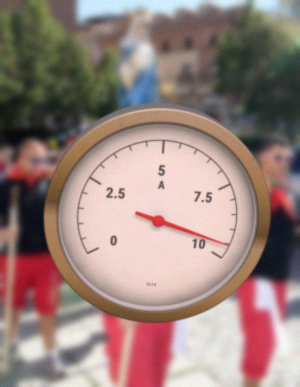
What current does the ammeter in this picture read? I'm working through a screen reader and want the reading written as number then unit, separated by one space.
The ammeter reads 9.5 A
